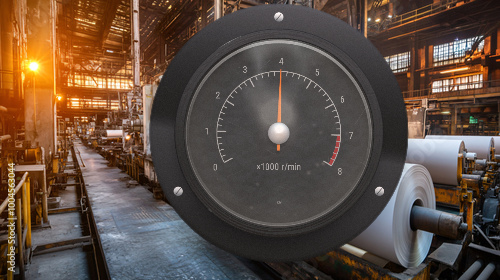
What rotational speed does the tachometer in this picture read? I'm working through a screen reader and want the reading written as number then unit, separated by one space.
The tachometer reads 4000 rpm
